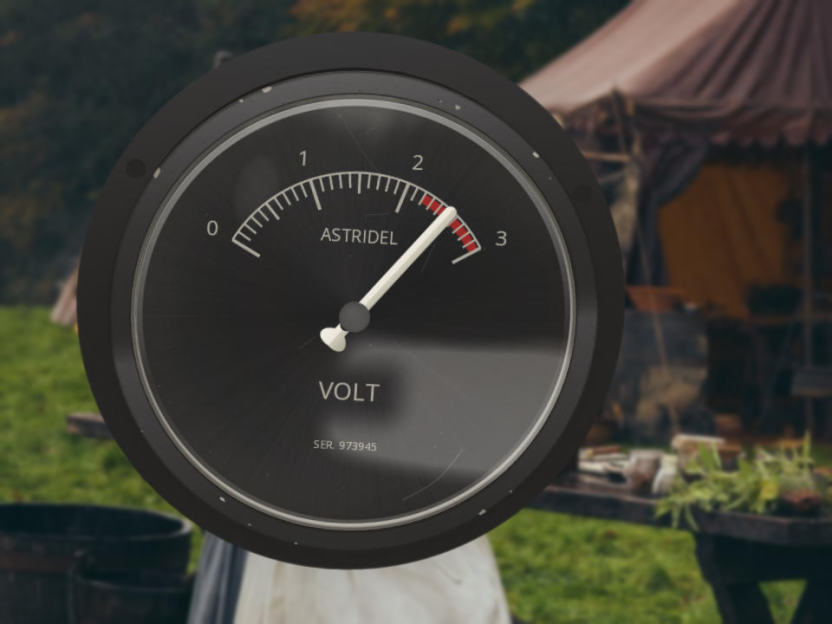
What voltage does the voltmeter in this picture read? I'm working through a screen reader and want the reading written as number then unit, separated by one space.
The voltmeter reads 2.5 V
